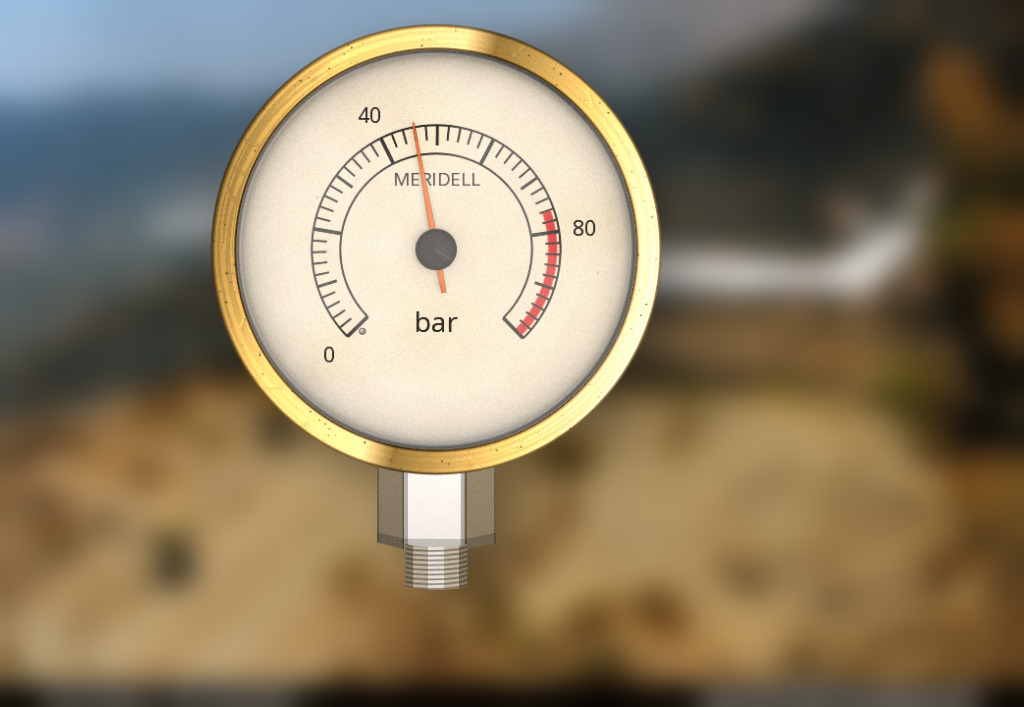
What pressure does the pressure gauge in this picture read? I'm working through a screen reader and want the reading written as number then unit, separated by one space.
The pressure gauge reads 46 bar
